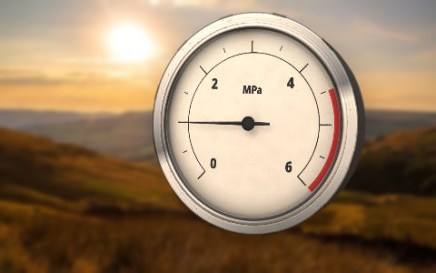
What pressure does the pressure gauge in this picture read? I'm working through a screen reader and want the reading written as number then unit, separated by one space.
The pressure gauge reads 1 MPa
